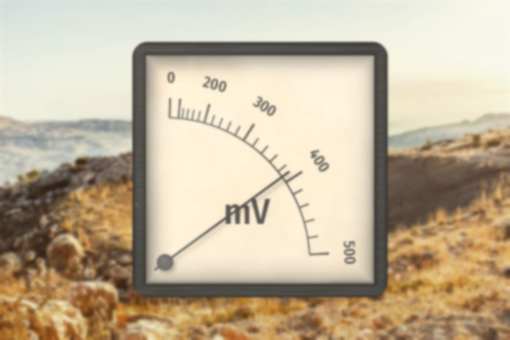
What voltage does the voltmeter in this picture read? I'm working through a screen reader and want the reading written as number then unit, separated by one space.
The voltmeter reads 390 mV
